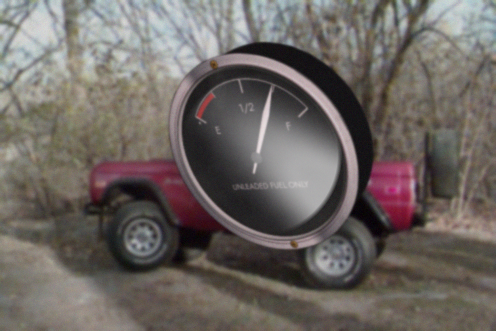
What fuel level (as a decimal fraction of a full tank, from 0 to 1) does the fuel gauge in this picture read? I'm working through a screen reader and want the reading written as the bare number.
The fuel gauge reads 0.75
